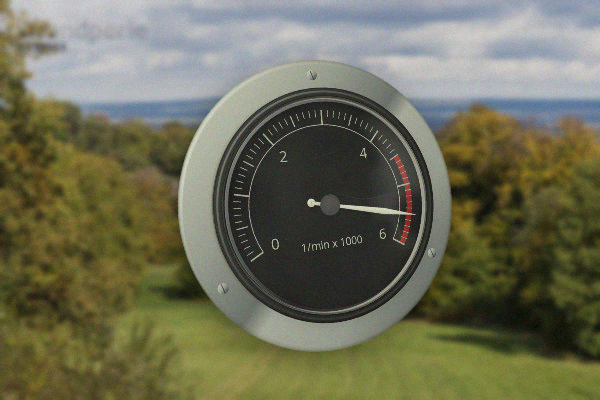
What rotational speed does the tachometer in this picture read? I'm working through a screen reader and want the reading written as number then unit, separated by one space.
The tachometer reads 5500 rpm
